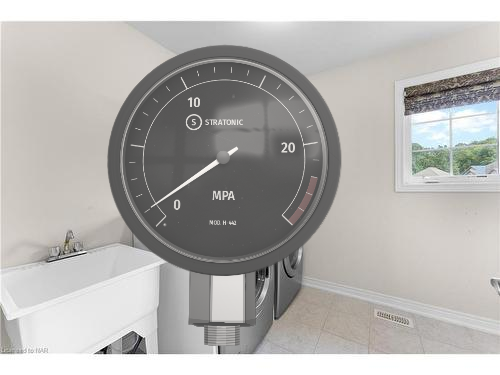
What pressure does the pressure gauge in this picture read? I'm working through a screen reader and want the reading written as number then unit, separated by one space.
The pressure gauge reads 1 MPa
